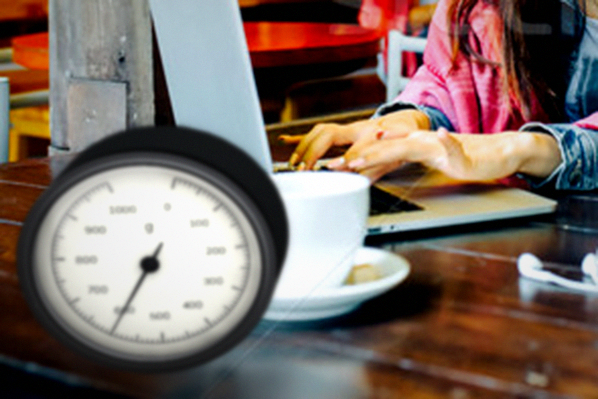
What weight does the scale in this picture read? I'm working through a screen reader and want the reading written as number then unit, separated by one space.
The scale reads 600 g
